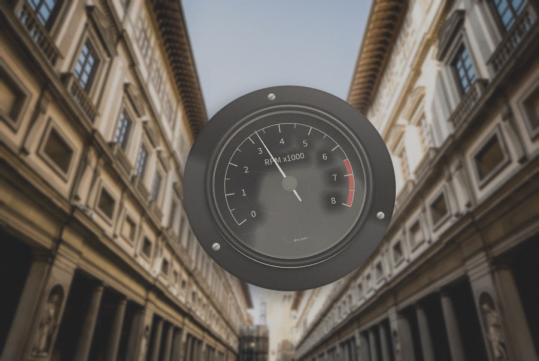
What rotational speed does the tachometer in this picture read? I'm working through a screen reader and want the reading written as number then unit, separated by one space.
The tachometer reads 3250 rpm
